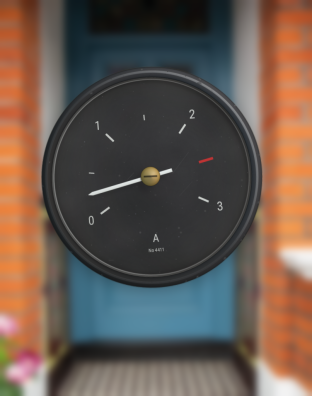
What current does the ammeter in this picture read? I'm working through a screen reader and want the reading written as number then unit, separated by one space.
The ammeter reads 0.25 A
